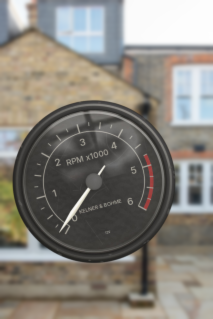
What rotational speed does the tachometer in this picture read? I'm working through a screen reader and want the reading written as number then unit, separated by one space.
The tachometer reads 125 rpm
